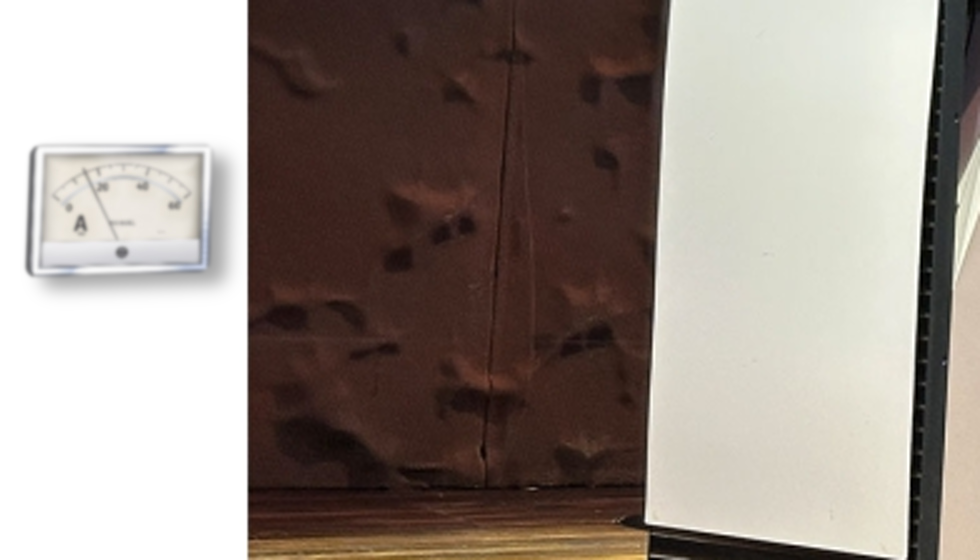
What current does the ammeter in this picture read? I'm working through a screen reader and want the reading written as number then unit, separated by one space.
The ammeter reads 15 A
